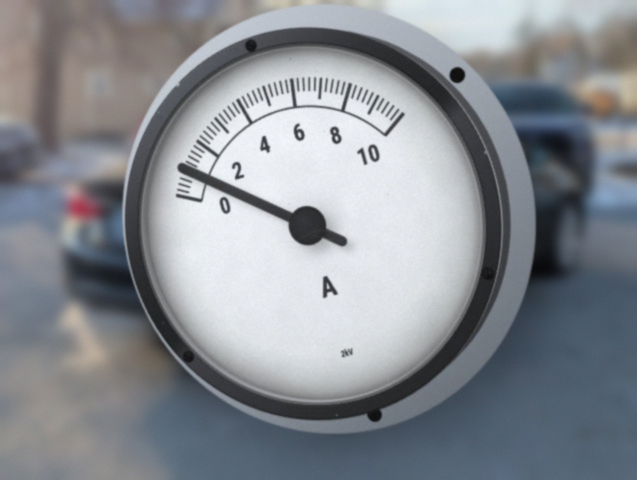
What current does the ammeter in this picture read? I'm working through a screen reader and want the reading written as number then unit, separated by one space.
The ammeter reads 1 A
